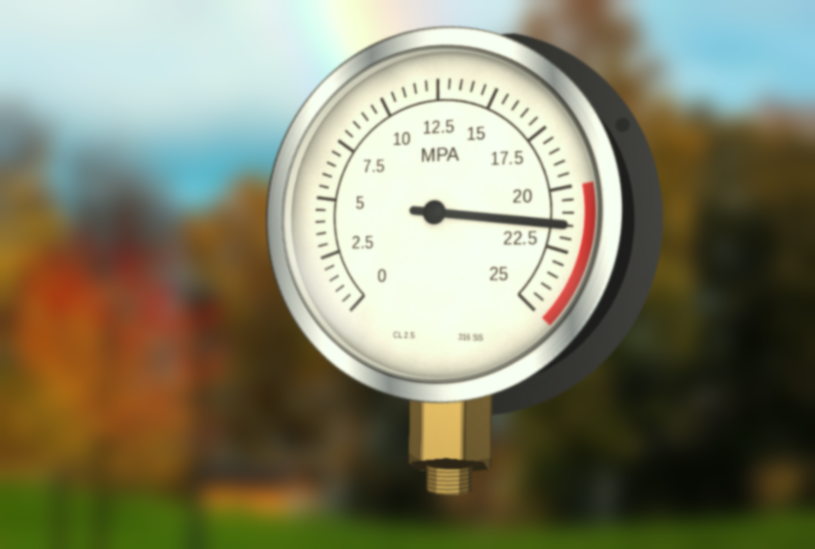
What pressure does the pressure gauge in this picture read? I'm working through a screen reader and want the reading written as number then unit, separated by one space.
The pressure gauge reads 21.5 MPa
